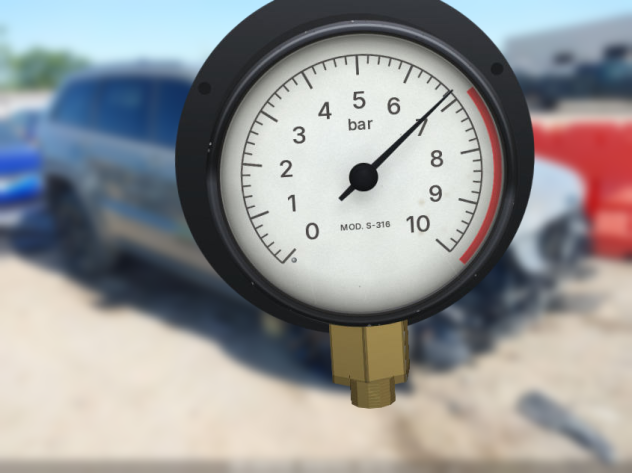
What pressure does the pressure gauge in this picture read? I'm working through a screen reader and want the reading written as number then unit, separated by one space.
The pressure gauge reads 6.8 bar
